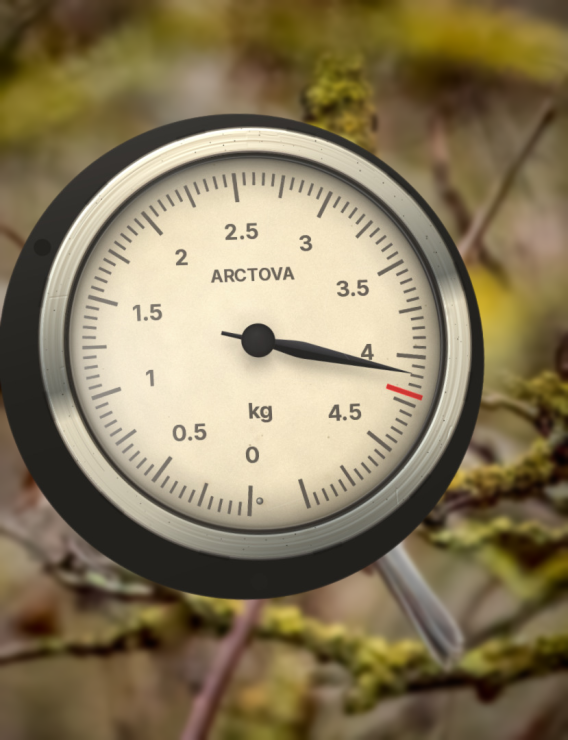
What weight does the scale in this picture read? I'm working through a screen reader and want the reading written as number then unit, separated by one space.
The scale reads 4.1 kg
